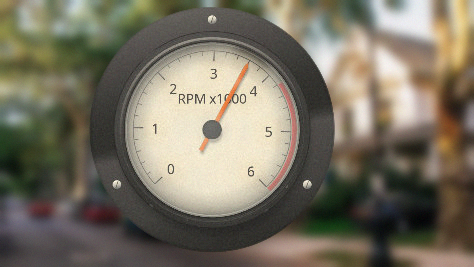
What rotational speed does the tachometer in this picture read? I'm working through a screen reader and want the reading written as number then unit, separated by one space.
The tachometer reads 3600 rpm
